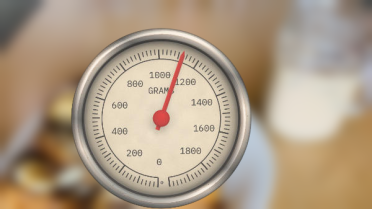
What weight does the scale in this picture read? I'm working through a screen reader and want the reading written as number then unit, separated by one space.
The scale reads 1120 g
